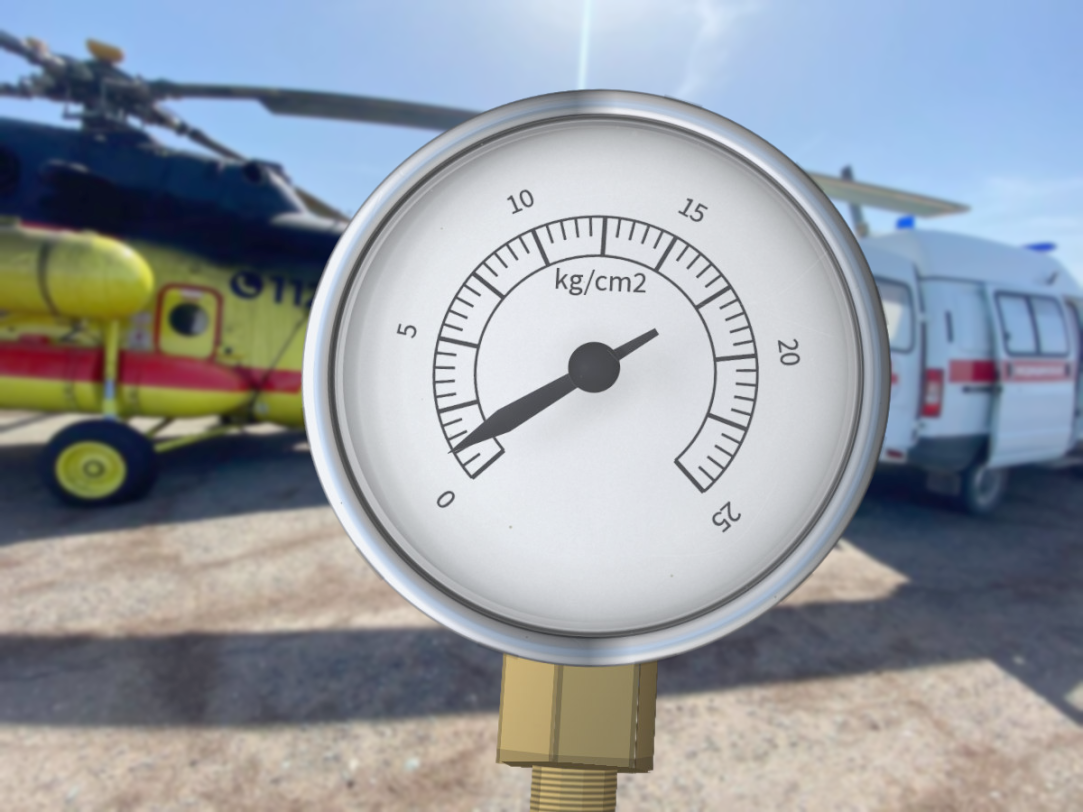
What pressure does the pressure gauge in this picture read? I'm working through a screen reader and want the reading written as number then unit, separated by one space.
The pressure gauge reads 1 kg/cm²
